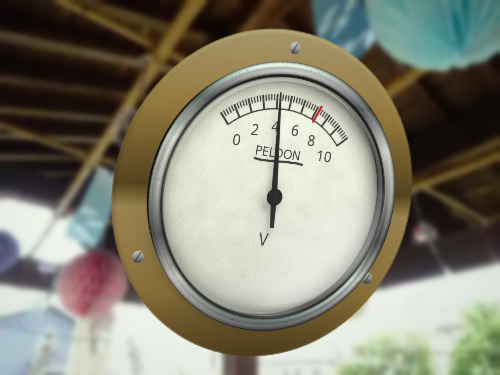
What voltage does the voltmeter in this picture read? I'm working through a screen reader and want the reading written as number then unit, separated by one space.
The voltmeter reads 4 V
